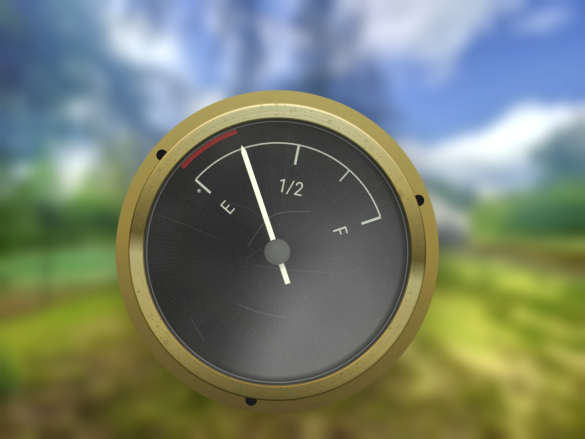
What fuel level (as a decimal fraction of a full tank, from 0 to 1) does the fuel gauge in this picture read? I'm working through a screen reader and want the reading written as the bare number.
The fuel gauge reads 0.25
